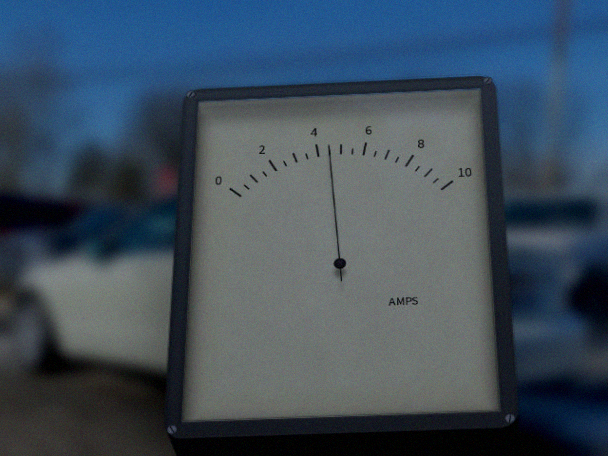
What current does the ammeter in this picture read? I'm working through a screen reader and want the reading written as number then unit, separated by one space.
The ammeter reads 4.5 A
